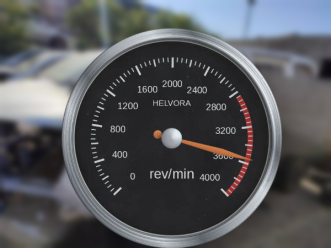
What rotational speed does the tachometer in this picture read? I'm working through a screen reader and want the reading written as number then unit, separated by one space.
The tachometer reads 3550 rpm
